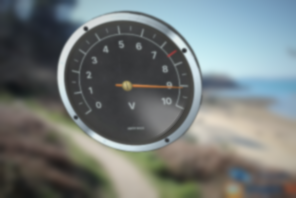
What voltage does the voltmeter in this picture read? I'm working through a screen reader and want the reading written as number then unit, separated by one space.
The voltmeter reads 9 V
